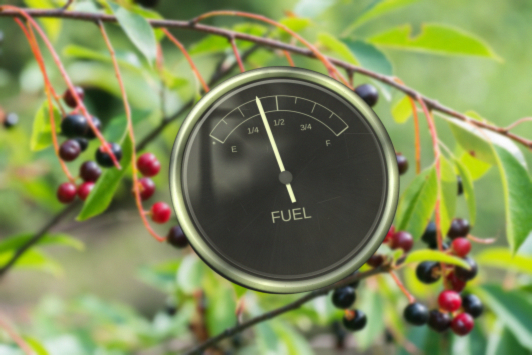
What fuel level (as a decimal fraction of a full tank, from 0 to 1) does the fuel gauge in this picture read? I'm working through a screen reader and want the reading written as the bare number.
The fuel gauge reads 0.375
